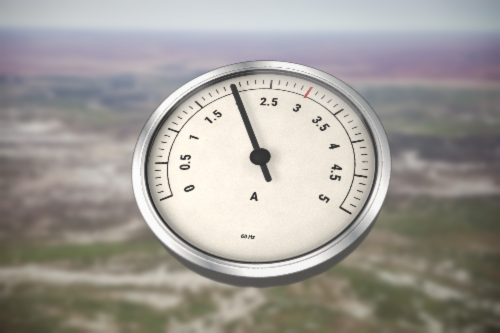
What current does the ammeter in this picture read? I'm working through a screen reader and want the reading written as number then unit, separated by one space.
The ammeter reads 2 A
